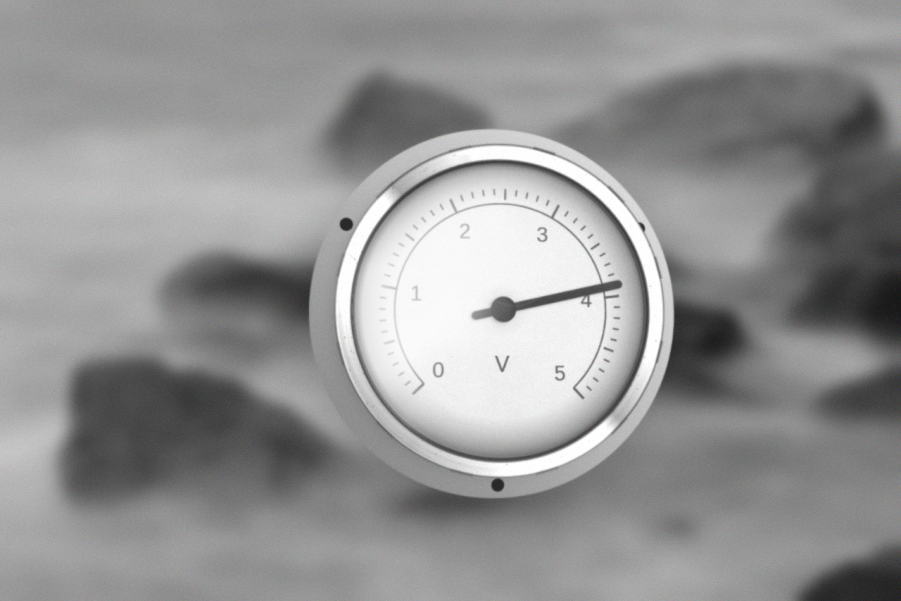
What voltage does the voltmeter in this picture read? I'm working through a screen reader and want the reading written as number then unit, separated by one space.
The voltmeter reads 3.9 V
